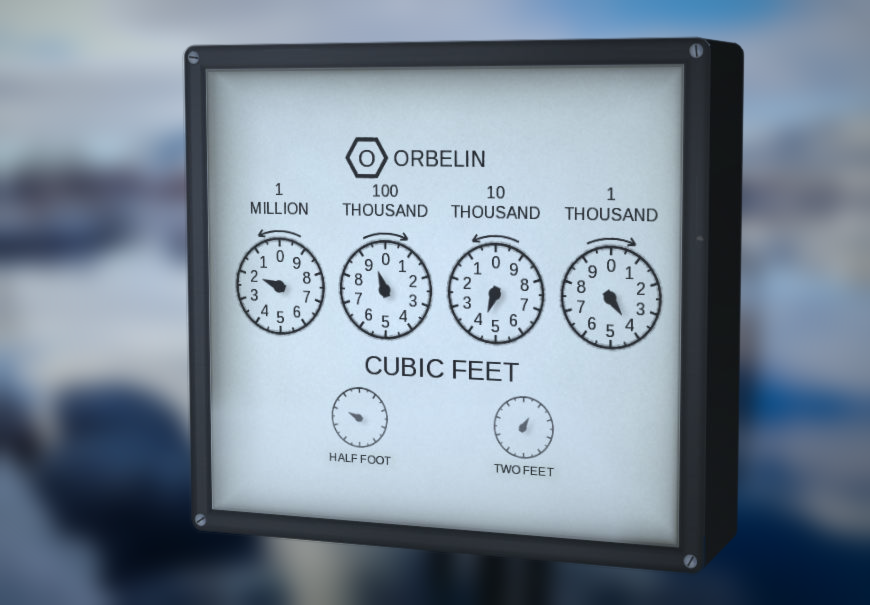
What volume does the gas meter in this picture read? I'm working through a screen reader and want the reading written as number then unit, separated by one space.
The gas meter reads 194400 ft³
